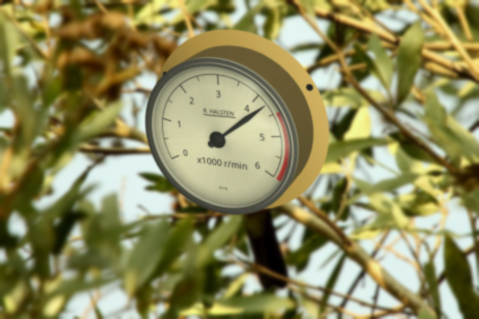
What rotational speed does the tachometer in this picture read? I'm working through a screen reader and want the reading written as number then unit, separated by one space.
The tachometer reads 4250 rpm
